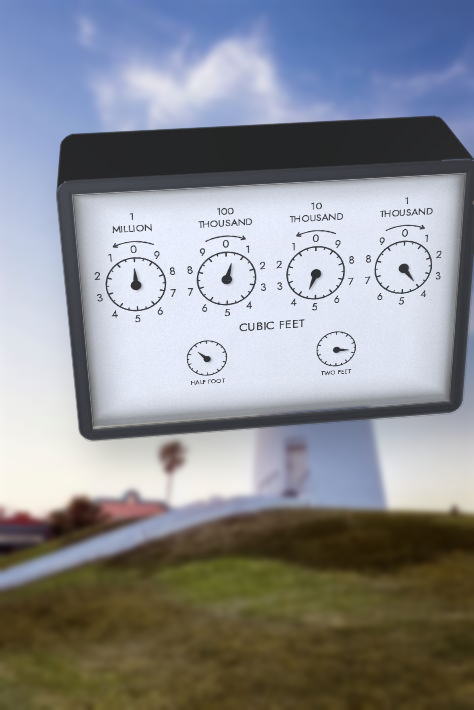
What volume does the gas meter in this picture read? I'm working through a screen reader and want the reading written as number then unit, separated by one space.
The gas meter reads 4400 ft³
